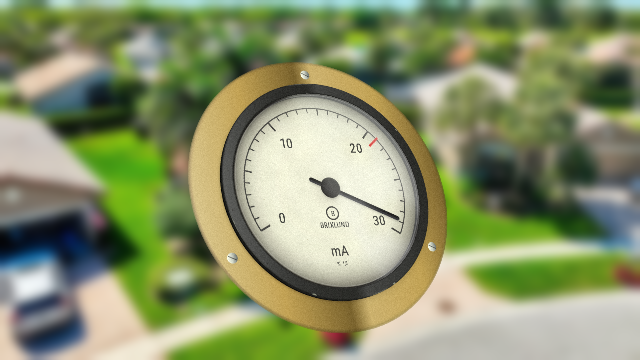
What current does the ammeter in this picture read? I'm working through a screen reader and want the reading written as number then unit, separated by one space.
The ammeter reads 29 mA
